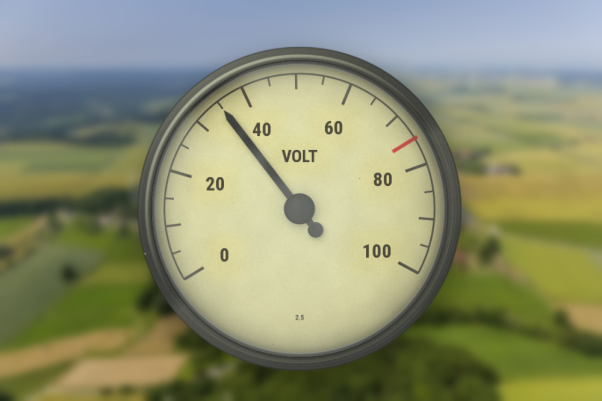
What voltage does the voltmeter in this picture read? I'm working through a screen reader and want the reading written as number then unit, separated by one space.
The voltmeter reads 35 V
